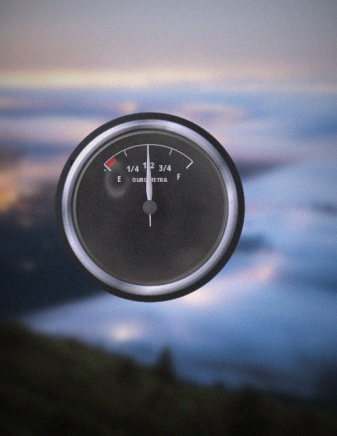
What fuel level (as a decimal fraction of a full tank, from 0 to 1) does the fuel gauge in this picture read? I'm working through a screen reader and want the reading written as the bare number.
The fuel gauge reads 0.5
